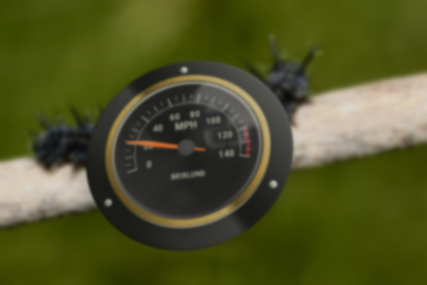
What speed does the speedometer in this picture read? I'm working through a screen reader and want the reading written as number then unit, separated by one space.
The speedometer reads 20 mph
